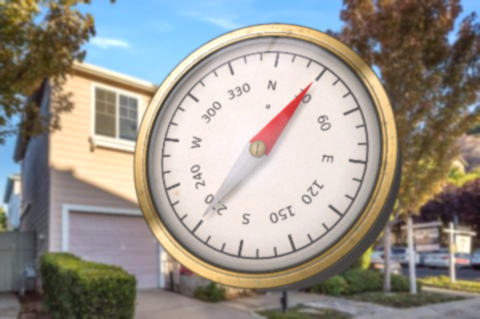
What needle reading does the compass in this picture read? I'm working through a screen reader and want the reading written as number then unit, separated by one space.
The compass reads 30 °
